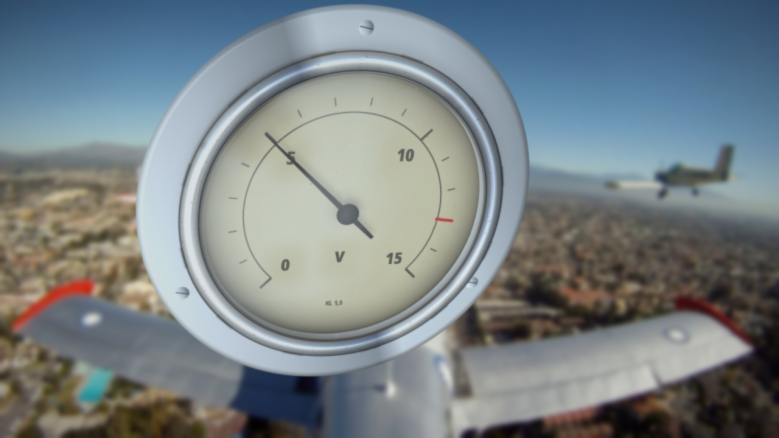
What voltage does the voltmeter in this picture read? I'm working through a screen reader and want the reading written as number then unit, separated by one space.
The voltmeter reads 5 V
